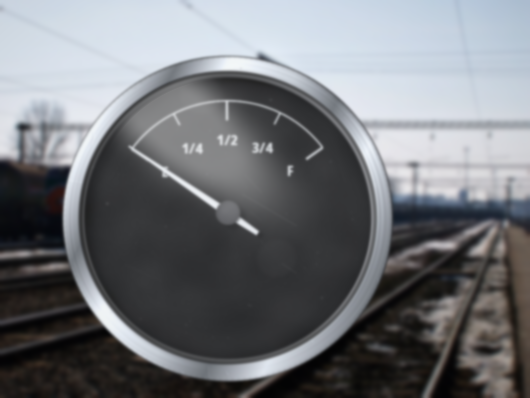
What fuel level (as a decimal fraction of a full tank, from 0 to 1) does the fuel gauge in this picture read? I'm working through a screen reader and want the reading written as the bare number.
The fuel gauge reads 0
